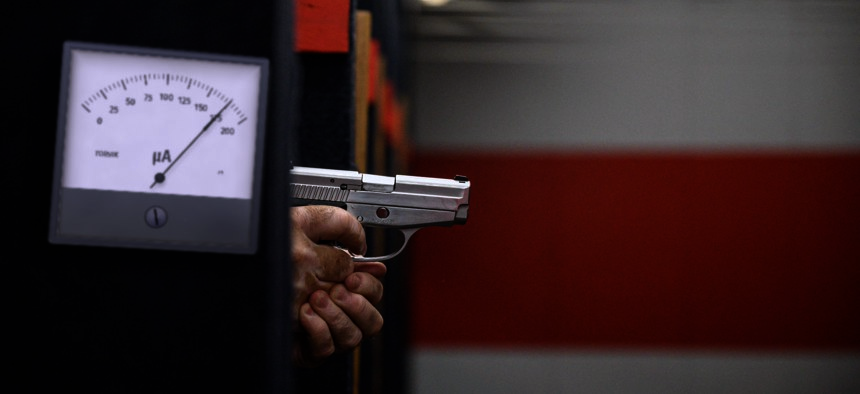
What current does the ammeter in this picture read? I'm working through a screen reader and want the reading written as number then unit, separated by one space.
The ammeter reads 175 µA
